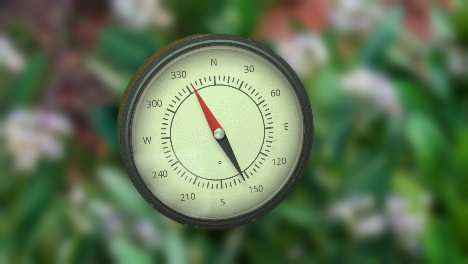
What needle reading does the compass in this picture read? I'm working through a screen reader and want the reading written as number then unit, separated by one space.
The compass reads 335 °
